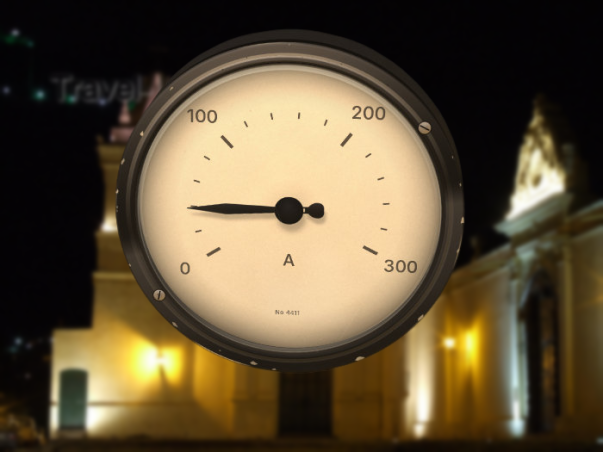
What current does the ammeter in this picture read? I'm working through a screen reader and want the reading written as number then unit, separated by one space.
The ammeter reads 40 A
